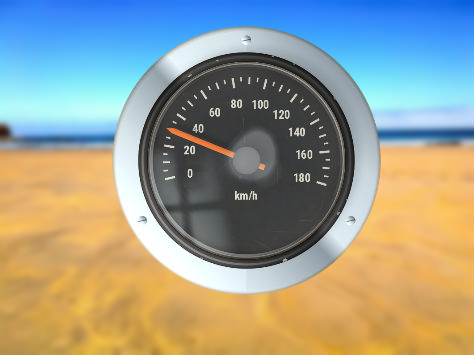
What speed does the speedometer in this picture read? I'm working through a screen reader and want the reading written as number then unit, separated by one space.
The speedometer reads 30 km/h
